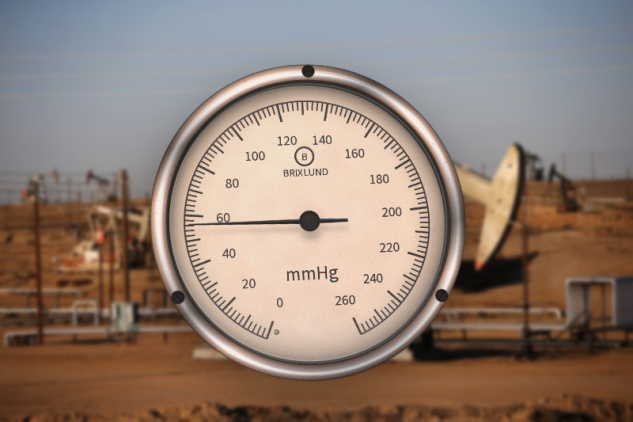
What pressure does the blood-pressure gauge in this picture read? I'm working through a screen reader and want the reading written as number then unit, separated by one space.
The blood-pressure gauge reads 56 mmHg
